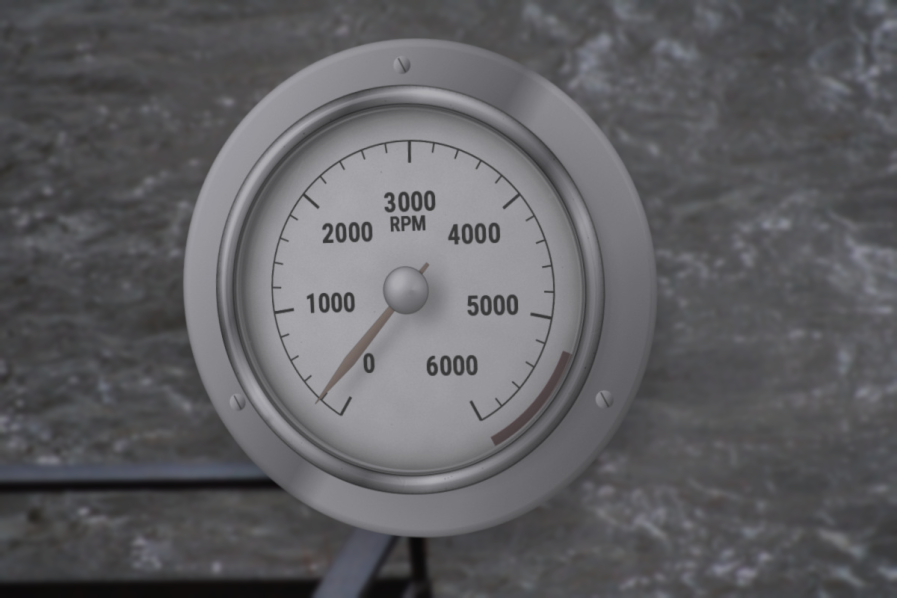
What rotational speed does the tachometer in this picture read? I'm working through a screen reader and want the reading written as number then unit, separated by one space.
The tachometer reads 200 rpm
